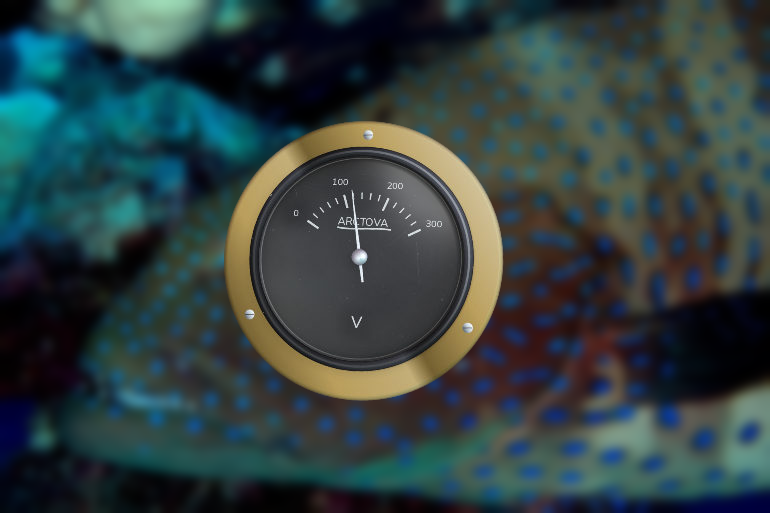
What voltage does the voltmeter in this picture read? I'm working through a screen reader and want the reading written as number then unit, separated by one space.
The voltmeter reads 120 V
